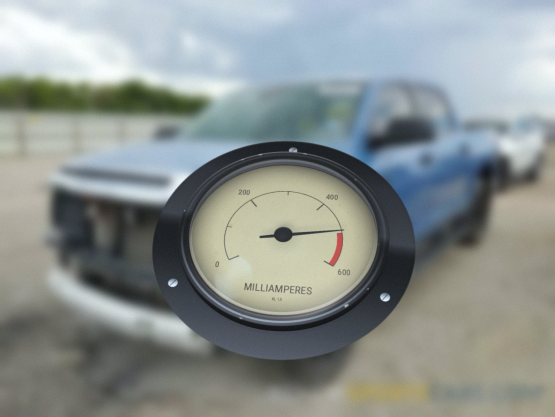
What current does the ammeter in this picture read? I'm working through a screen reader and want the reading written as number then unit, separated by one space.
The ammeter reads 500 mA
